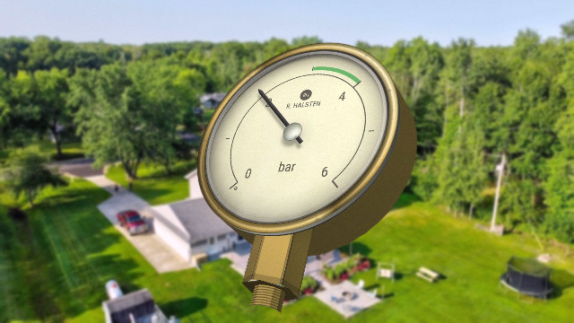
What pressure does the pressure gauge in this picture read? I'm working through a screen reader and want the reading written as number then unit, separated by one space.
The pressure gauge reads 2 bar
